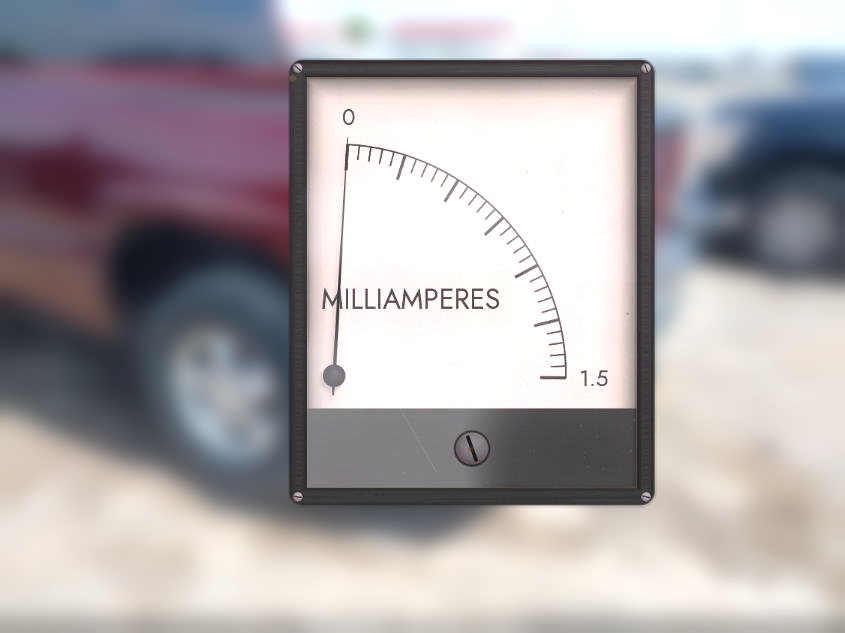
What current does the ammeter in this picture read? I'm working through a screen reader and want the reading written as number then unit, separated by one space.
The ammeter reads 0 mA
